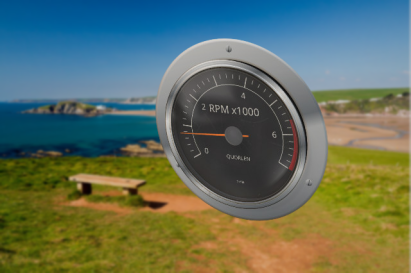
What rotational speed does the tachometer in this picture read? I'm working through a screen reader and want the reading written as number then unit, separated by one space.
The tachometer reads 800 rpm
